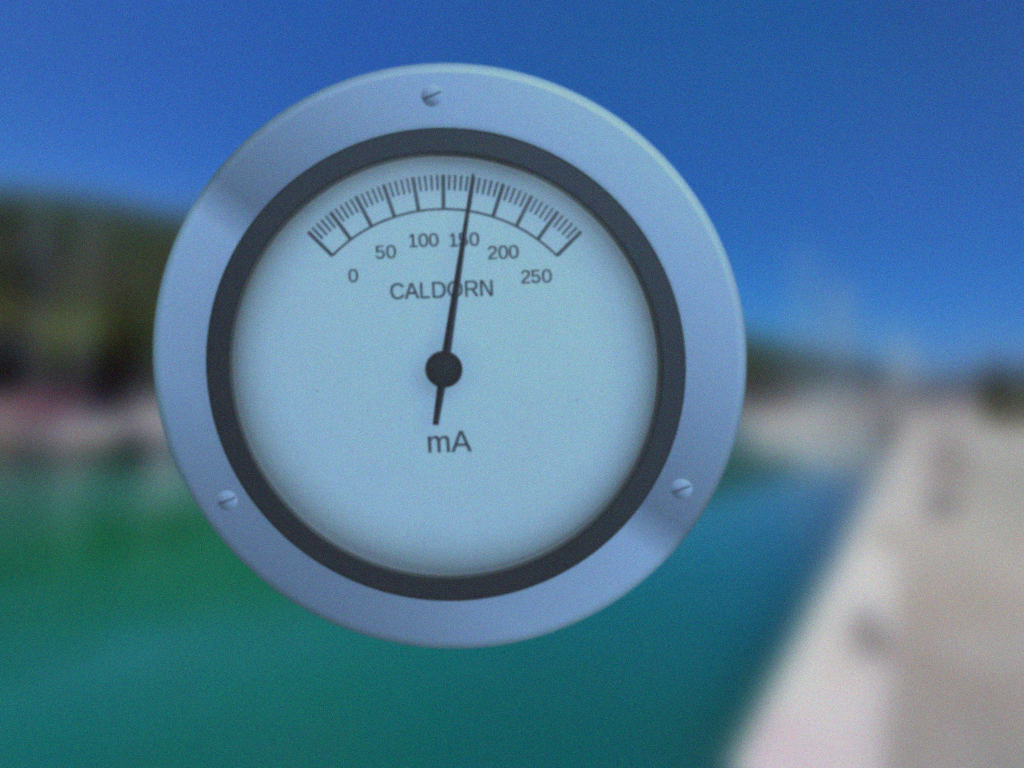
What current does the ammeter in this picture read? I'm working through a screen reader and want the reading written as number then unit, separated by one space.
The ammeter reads 150 mA
